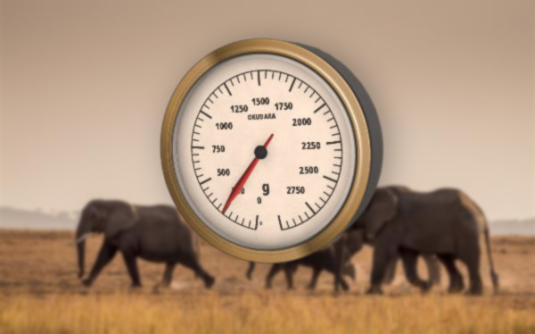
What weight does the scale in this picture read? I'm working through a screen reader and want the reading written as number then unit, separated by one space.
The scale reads 250 g
